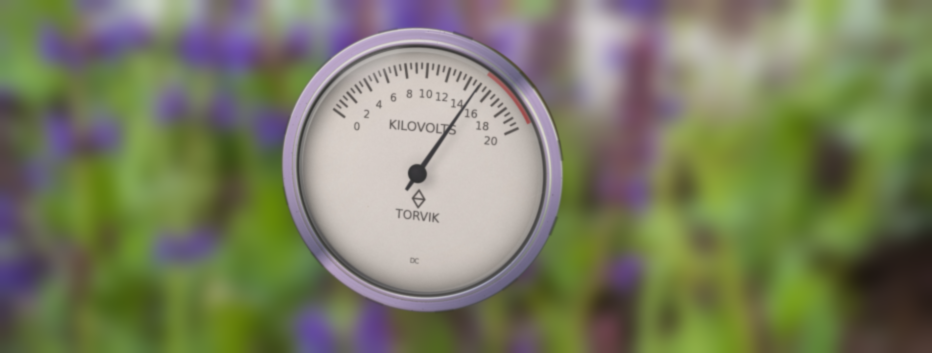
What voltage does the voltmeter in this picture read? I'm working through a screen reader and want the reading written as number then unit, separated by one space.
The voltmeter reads 15 kV
